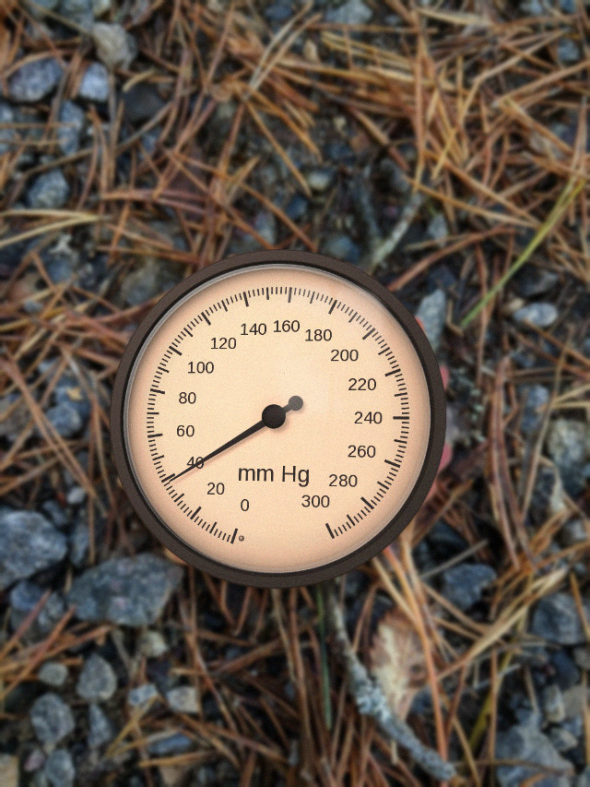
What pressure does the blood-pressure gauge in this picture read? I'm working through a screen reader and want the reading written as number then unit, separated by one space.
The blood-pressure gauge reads 38 mmHg
